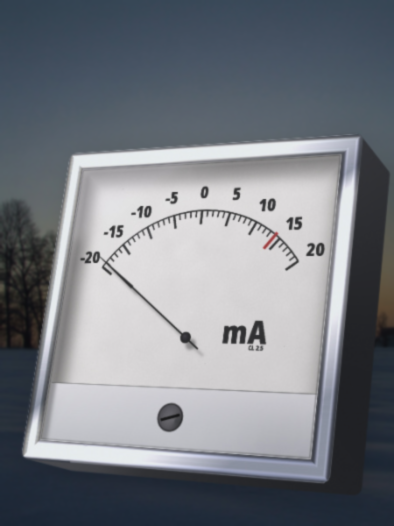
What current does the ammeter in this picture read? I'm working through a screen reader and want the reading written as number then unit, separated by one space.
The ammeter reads -19 mA
